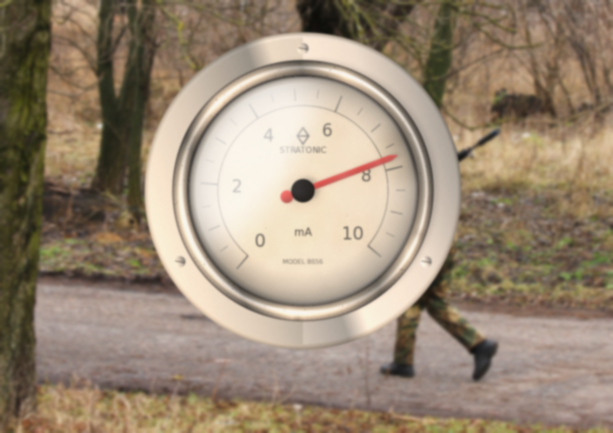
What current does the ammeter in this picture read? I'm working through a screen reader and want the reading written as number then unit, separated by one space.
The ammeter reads 7.75 mA
